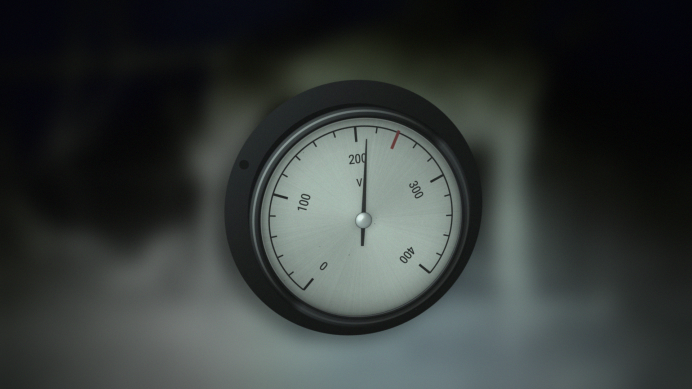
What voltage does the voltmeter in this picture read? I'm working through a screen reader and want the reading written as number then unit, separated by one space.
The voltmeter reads 210 V
